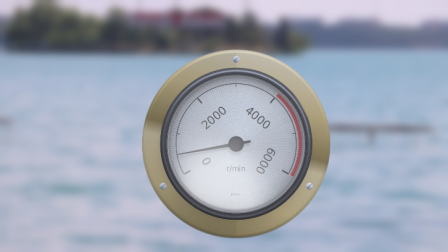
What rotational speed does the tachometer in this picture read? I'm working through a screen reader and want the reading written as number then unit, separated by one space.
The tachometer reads 500 rpm
